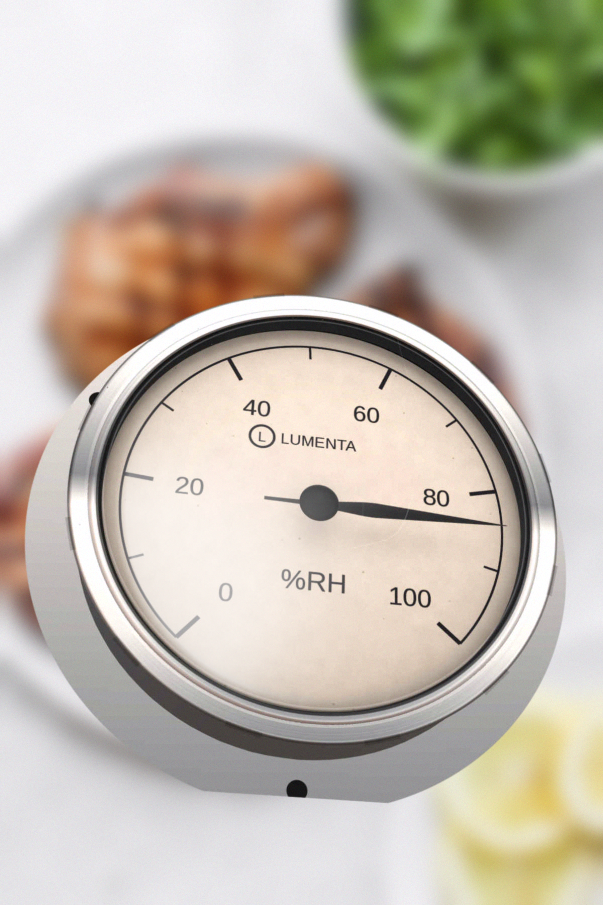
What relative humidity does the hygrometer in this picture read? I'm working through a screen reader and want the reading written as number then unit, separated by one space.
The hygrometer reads 85 %
